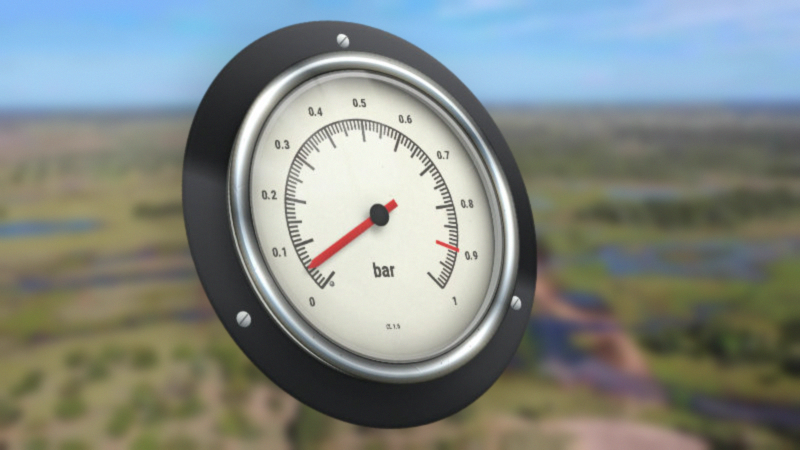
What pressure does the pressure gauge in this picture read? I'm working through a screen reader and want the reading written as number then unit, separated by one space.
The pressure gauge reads 0.05 bar
